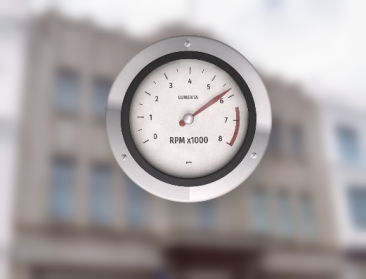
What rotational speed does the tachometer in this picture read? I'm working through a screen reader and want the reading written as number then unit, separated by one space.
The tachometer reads 5750 rpm
